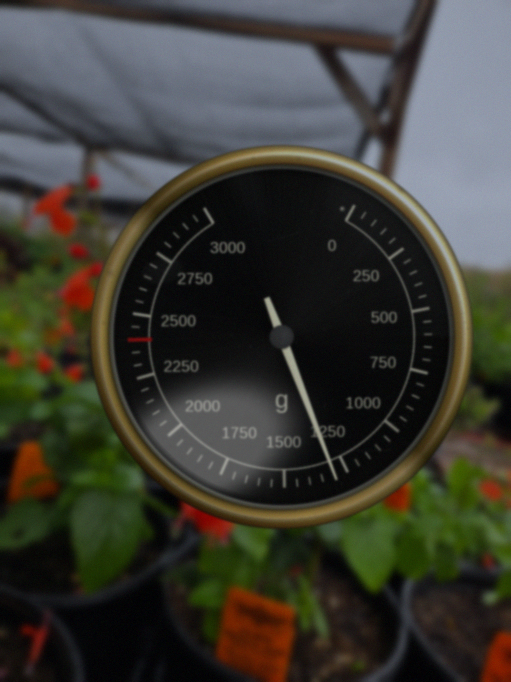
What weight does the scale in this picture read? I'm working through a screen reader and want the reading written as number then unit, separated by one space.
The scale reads 1300 g
